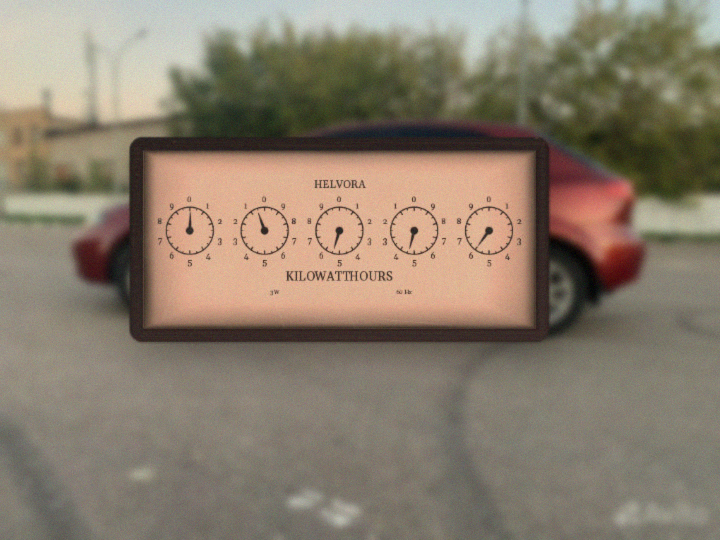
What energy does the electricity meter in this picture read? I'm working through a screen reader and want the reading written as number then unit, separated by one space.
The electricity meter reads 546 kWh
